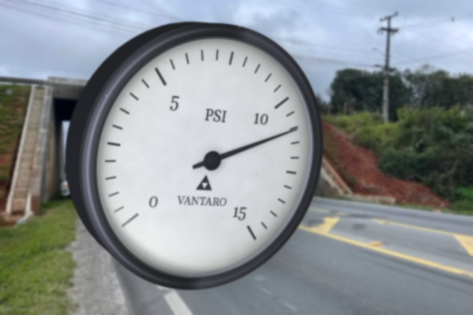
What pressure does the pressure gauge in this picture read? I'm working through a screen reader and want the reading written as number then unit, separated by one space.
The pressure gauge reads 11 psi
